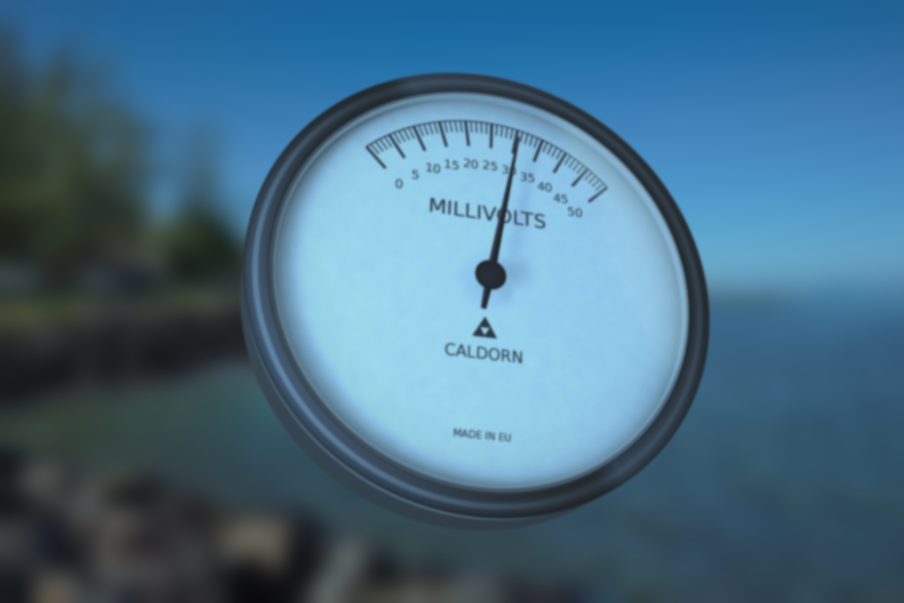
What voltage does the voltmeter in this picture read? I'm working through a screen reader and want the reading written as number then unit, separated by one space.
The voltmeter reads 30 mV
